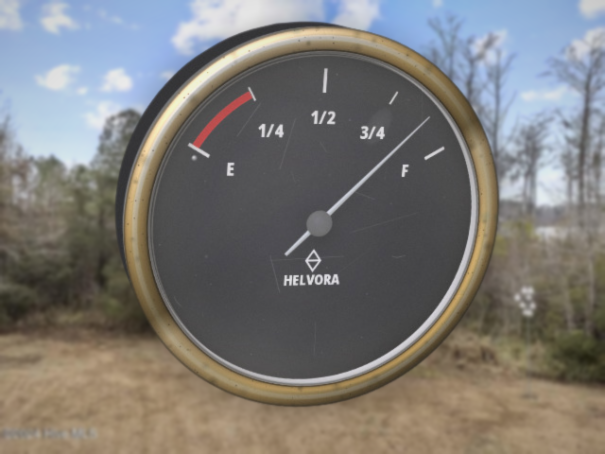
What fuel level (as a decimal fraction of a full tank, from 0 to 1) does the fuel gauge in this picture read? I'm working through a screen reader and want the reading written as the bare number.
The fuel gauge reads 0.875
